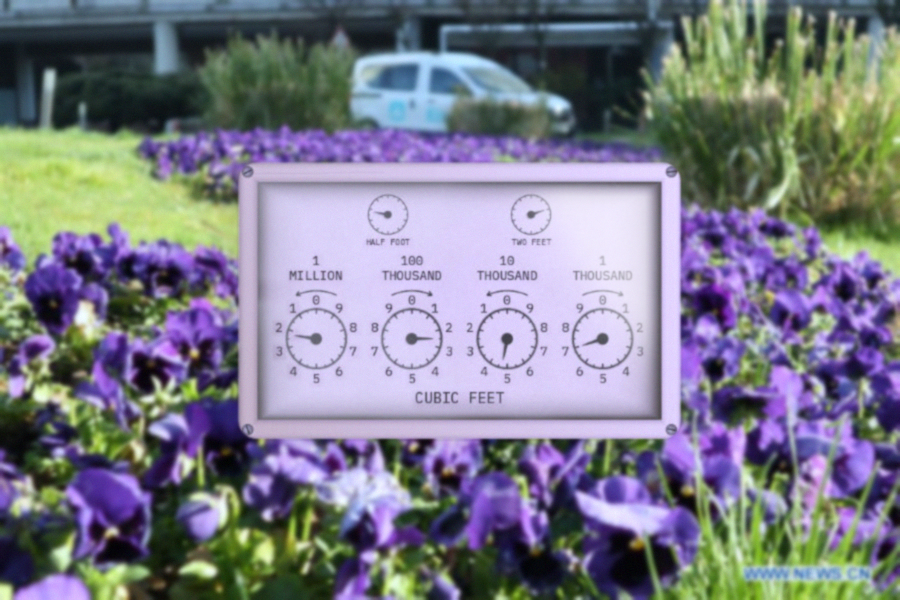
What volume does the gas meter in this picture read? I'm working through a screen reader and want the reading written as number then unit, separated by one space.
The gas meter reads 224700 ft³
